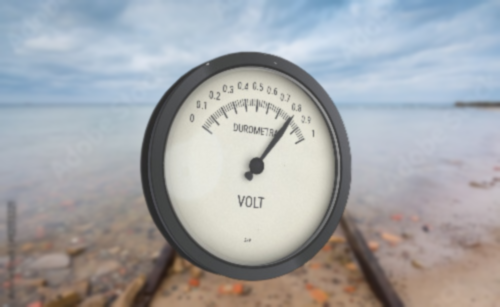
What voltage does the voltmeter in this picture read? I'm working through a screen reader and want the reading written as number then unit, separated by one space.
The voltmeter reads 0.8 V
